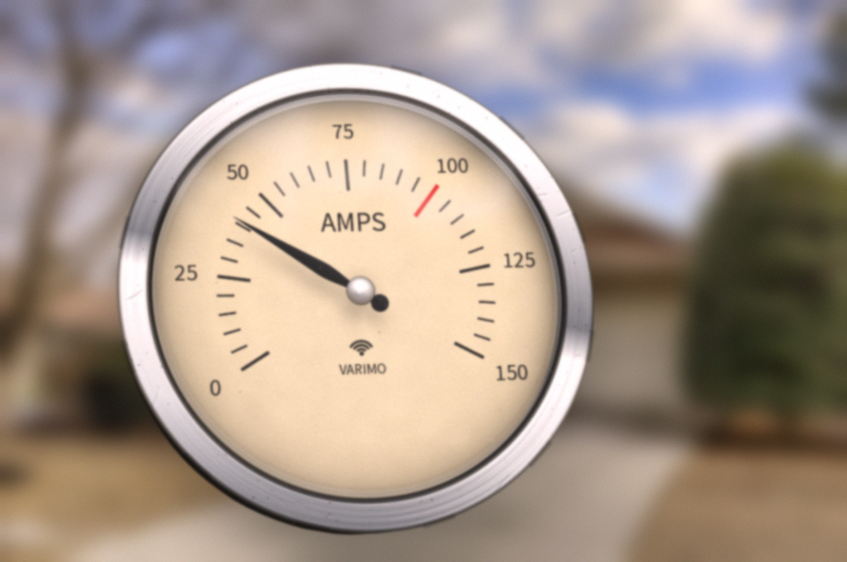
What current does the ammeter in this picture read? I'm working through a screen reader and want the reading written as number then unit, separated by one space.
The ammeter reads 40 A
